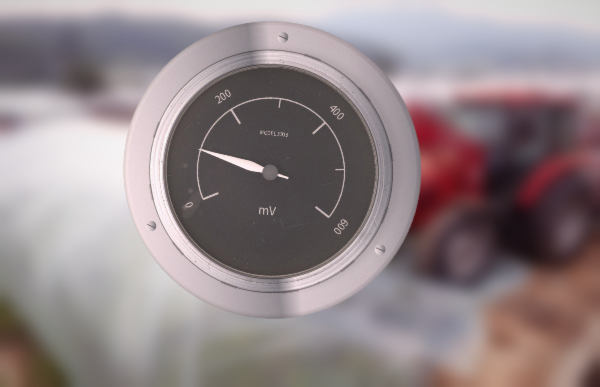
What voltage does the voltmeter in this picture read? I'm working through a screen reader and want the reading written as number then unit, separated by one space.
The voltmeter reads 100 mV
